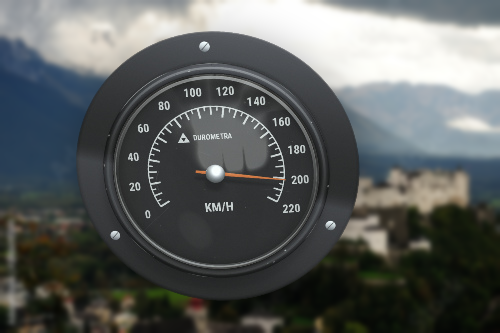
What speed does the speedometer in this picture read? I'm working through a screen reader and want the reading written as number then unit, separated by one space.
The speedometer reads 200 km/h
